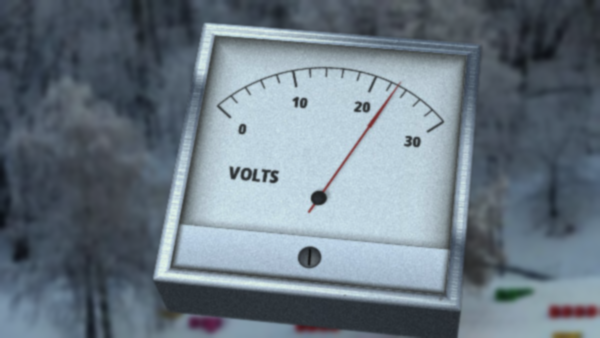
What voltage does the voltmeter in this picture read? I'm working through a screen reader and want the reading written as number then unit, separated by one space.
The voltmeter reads 23 V
